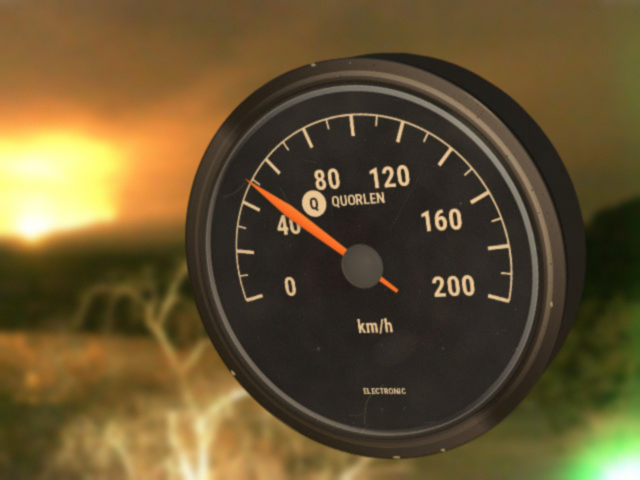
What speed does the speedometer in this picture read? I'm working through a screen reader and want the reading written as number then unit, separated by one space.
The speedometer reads 50 km/h
